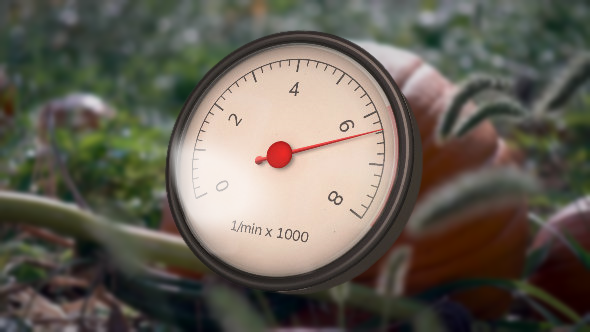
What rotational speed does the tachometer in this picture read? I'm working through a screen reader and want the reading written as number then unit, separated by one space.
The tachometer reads 6400 rpm
